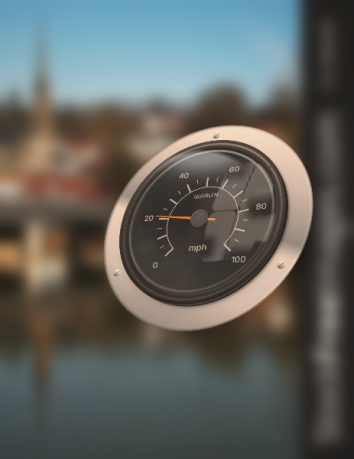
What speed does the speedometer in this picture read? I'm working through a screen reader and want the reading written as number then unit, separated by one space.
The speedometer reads 20 mph
